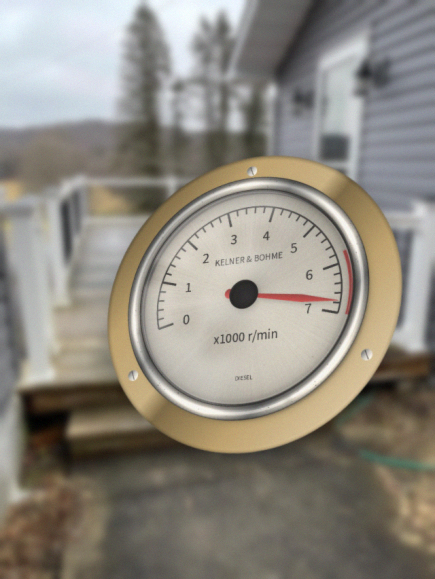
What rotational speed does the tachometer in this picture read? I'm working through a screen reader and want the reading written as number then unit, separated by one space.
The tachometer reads 6800 rpm
